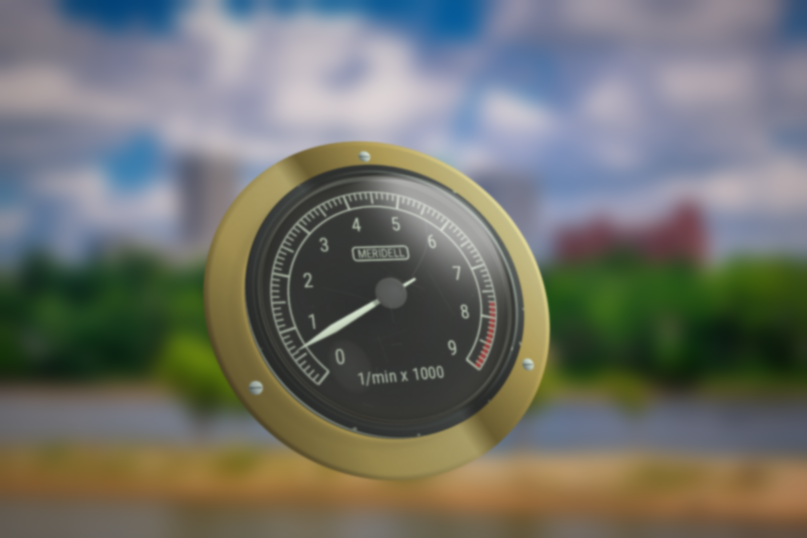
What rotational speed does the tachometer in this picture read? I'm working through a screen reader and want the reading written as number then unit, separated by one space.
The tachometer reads 600 rpm
